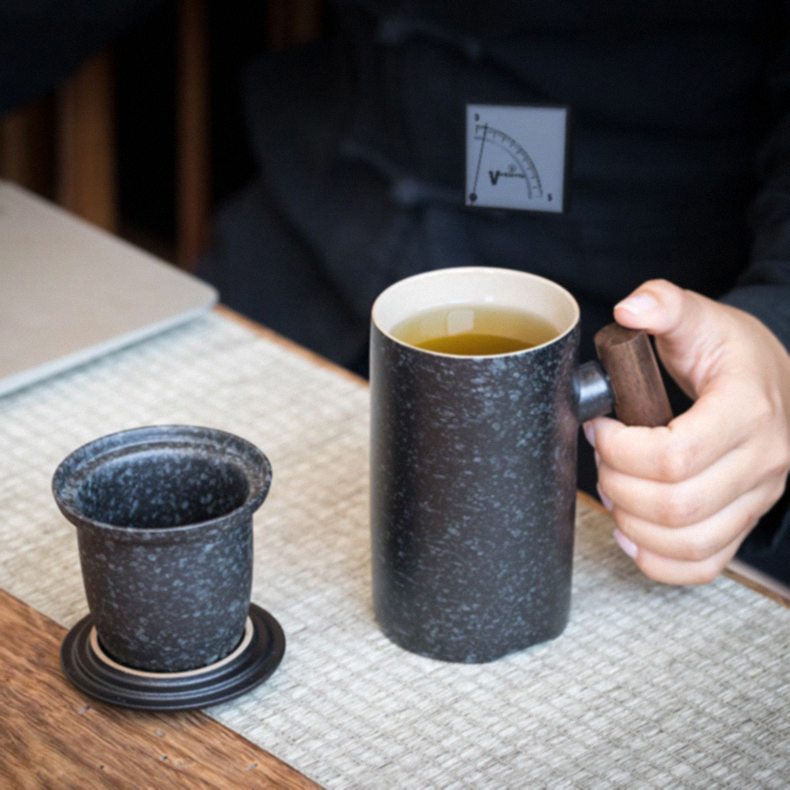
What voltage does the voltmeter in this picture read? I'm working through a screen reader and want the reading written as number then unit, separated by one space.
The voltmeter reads 0.5 V
